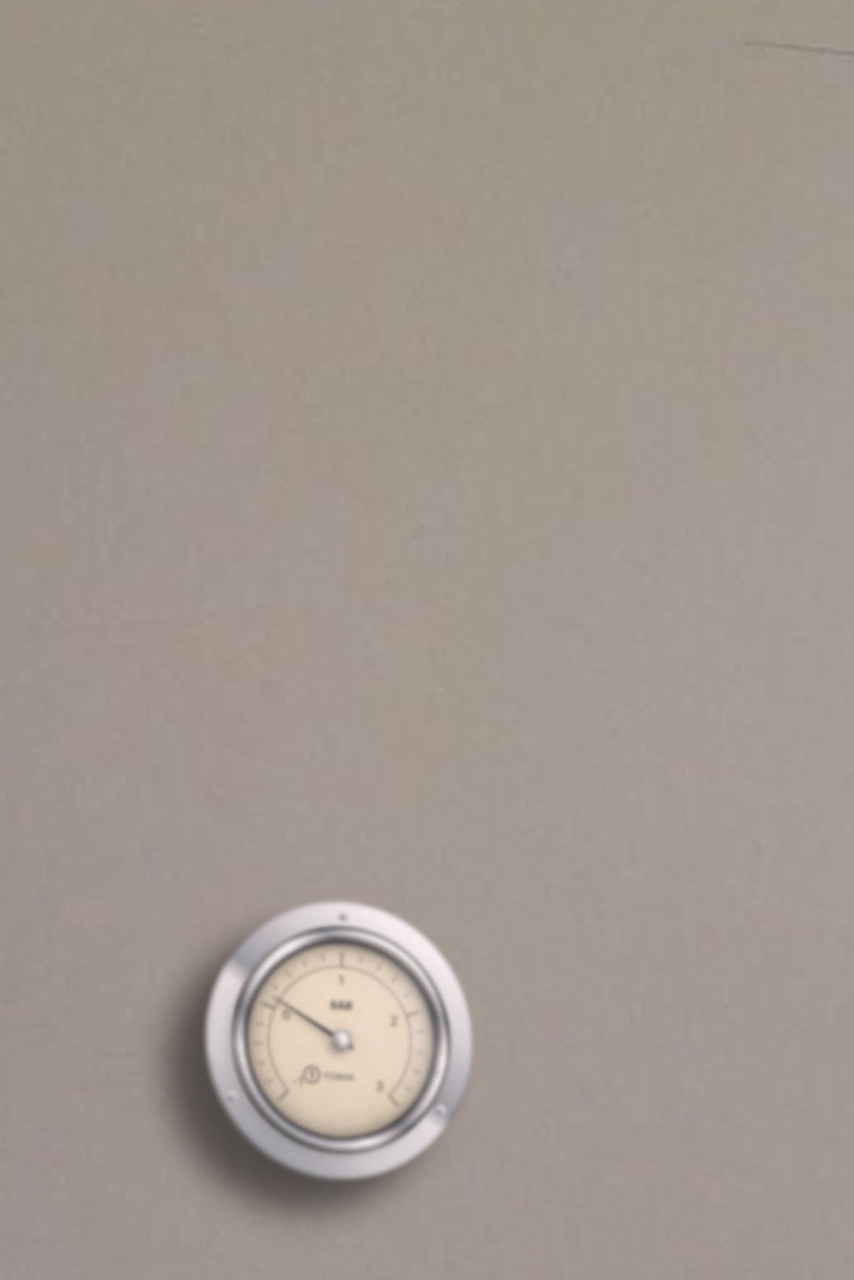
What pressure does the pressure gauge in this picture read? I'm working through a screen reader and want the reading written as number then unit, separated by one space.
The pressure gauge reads 0.1 bar
